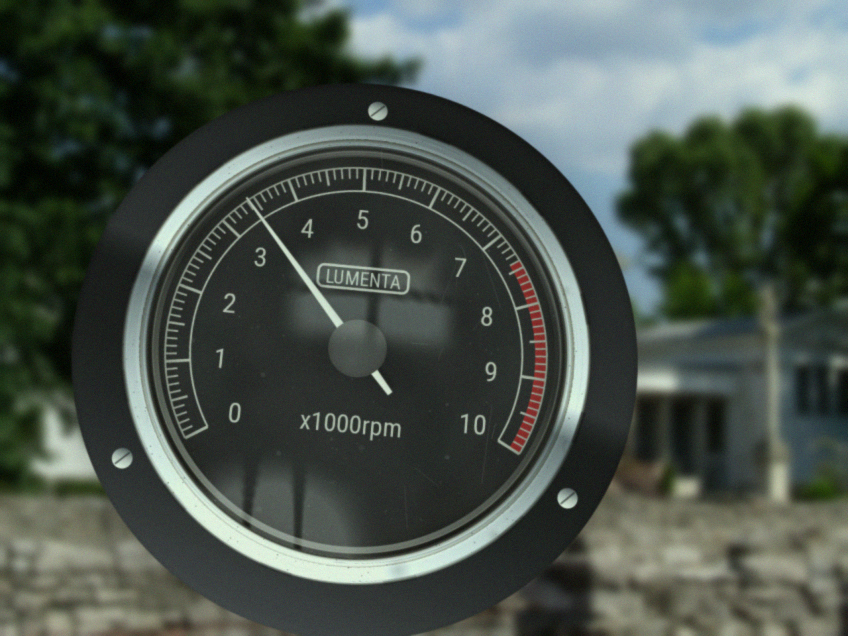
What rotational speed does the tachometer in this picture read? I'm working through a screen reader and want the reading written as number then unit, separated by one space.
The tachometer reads 3400 rpm
